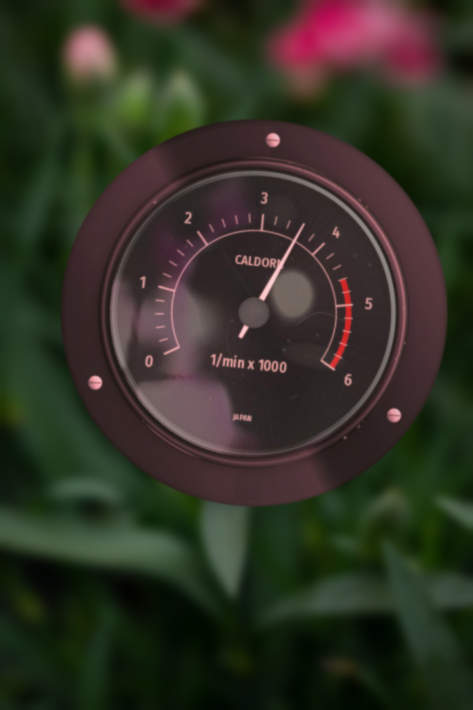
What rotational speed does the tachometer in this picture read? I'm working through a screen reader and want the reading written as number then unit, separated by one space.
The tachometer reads 3600 rpm
